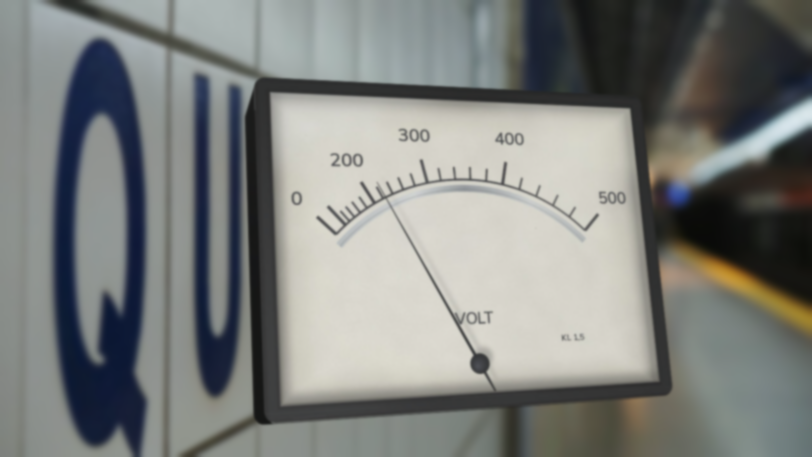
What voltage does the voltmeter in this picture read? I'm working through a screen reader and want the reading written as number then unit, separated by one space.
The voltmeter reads 220 V
